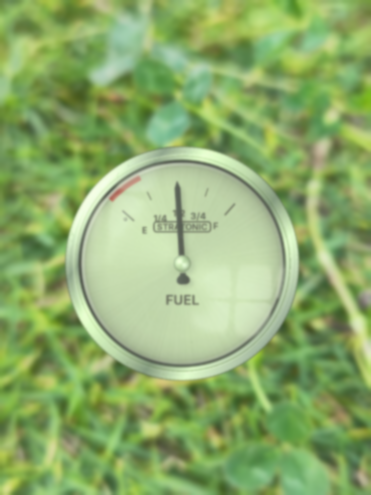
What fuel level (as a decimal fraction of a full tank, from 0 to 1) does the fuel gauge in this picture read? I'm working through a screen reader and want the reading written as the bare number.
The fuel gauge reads 0.5
